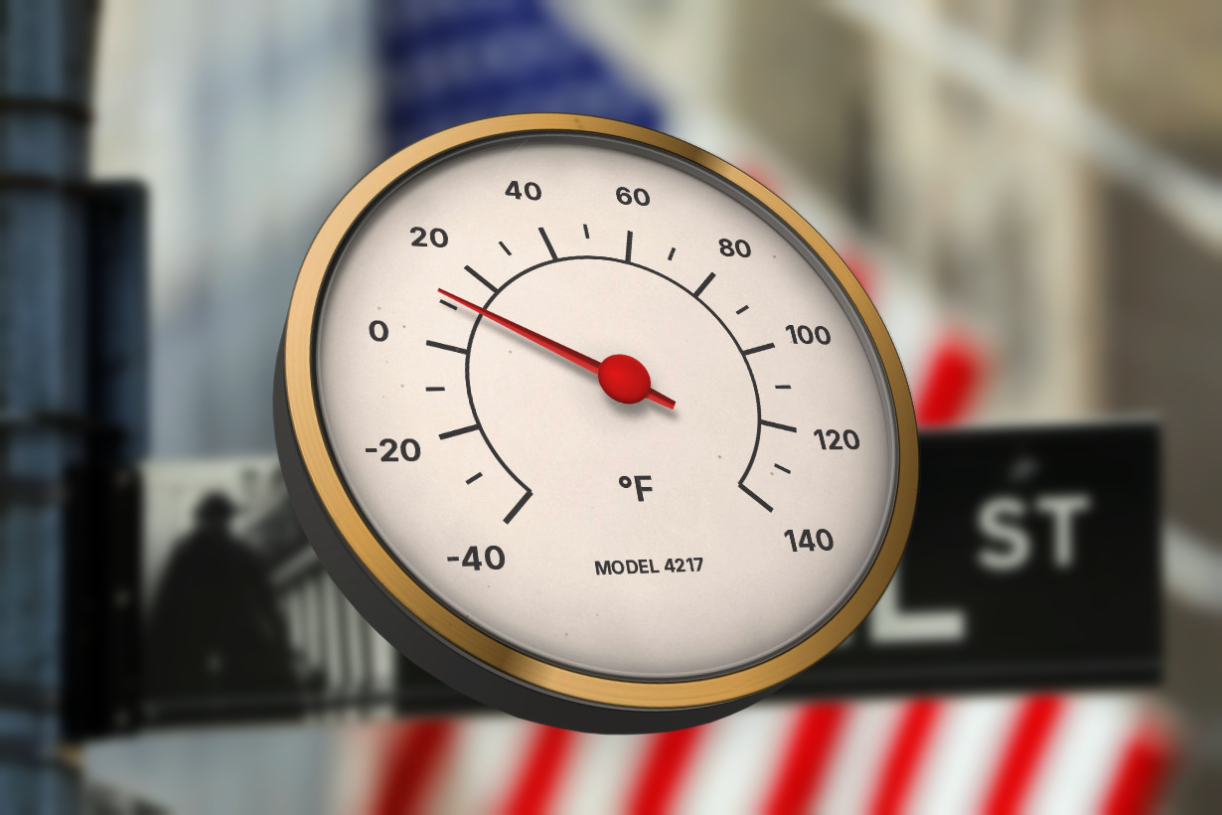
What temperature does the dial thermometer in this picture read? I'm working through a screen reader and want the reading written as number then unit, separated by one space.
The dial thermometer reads 10 °F
